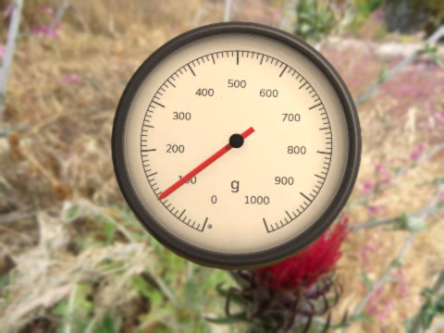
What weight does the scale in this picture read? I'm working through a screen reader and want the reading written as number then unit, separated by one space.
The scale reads 100 g
